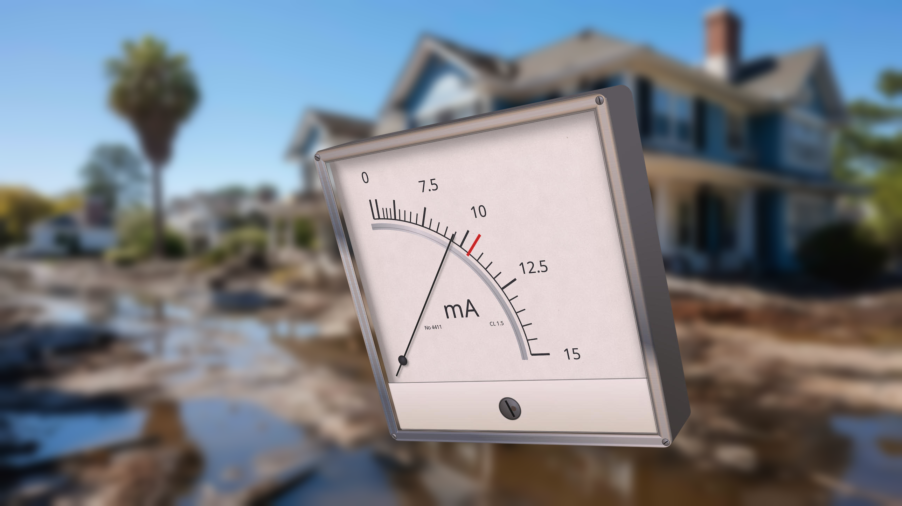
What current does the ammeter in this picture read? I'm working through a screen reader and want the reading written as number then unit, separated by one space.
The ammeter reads 9.5 mA
